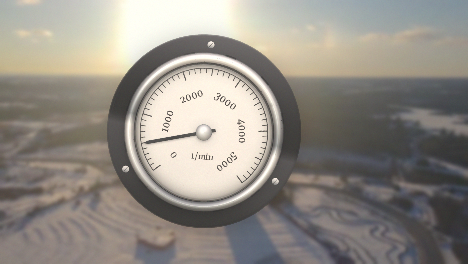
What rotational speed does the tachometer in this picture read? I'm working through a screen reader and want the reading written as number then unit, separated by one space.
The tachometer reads 500 rpm
